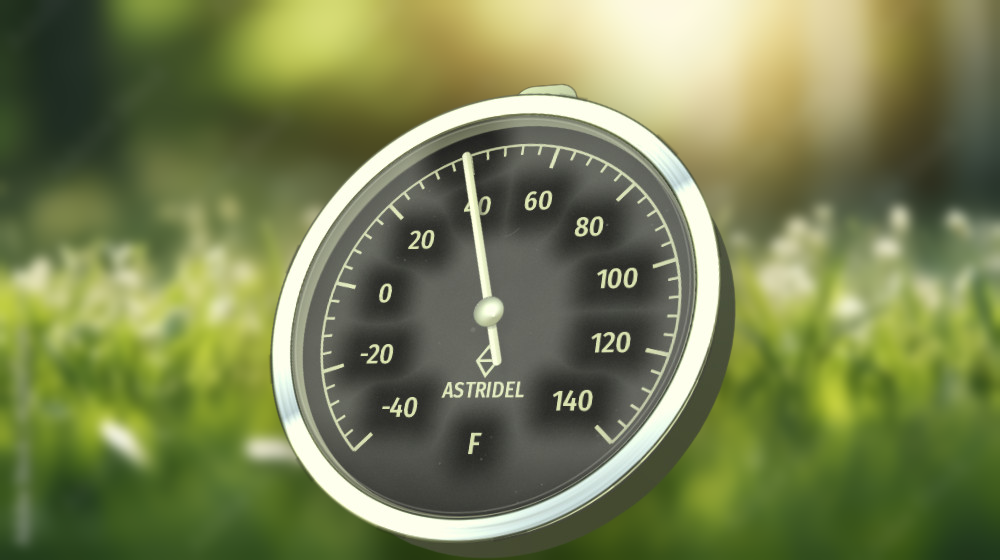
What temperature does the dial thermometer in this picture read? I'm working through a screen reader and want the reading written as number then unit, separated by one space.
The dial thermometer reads 40 °F
